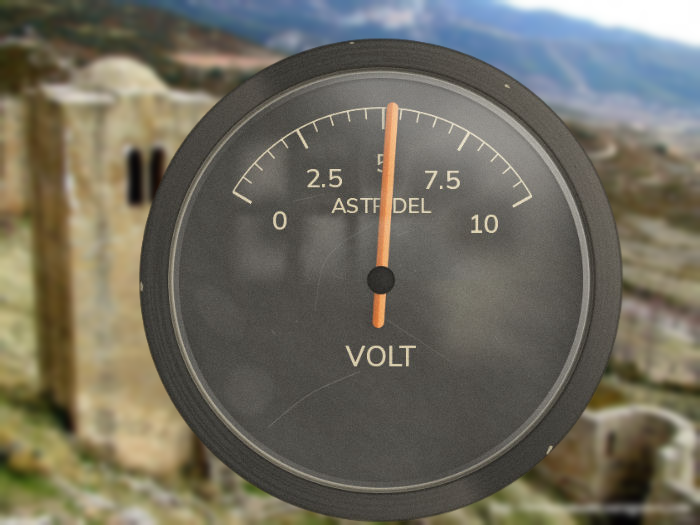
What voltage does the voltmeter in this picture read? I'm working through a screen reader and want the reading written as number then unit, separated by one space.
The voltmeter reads 5.25 V
